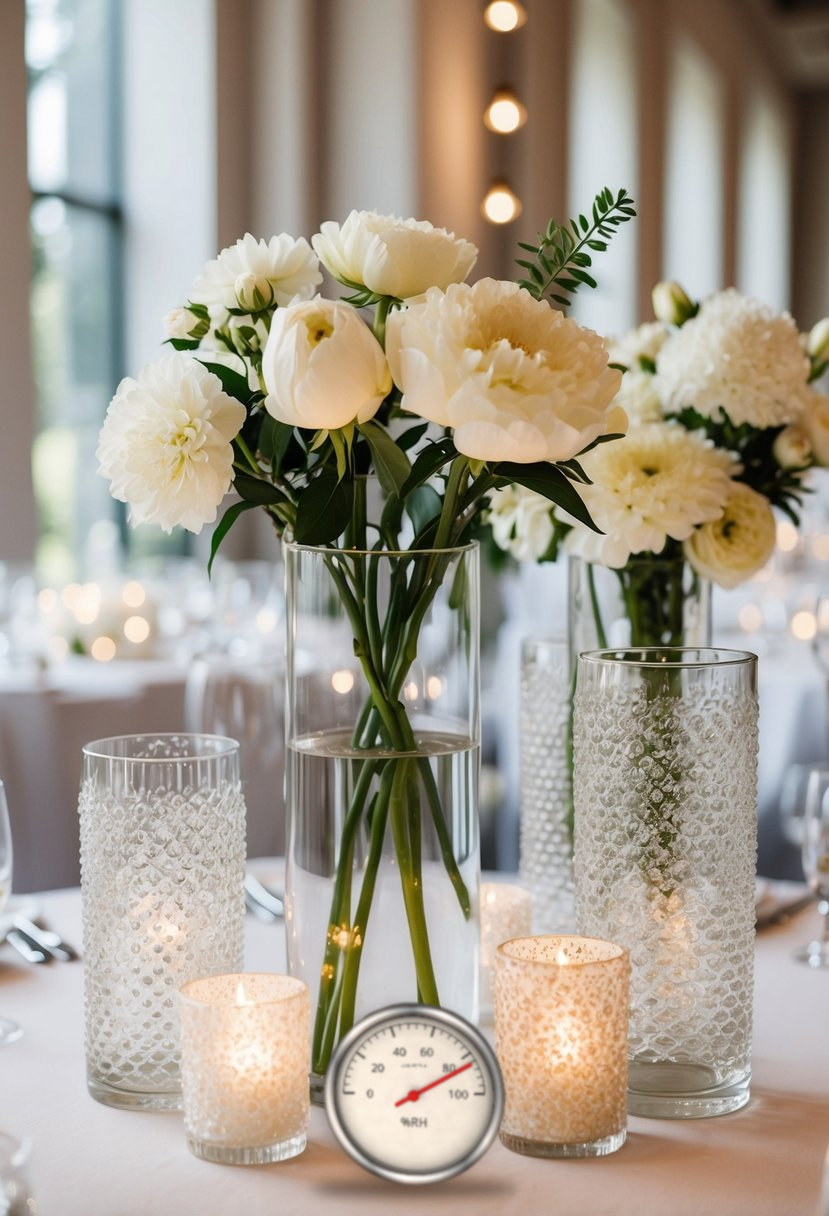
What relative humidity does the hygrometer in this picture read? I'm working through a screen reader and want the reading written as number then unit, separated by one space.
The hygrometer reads 84 %
